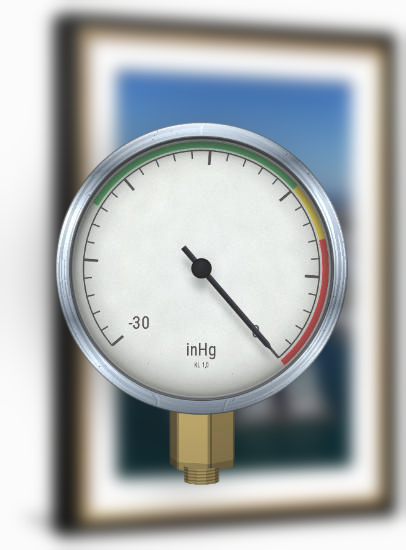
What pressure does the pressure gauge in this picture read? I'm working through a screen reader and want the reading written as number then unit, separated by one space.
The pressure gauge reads 0 inHg
